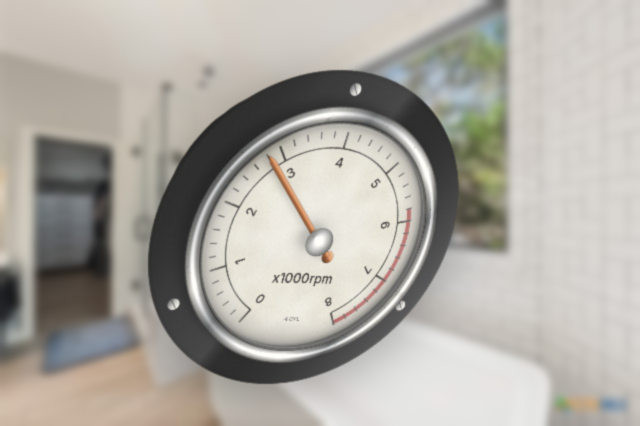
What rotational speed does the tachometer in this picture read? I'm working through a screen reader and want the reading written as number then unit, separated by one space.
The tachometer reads 2800 rpm
